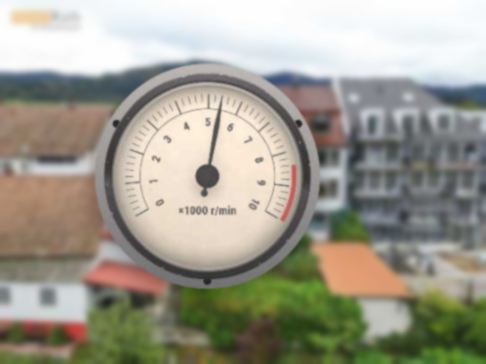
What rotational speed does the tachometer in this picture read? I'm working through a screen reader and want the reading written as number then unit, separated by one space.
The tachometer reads 5400 rpm
